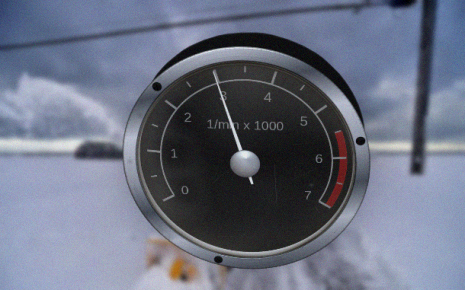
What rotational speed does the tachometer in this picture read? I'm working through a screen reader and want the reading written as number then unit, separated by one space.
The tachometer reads 3000 rpm
